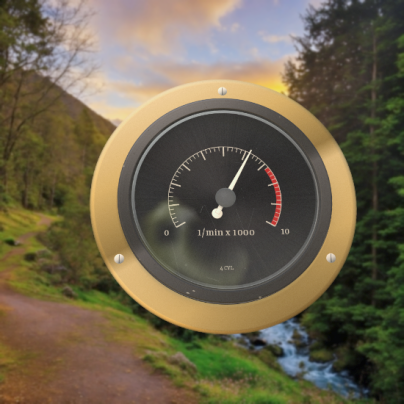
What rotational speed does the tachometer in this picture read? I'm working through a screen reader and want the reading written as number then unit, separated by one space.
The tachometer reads 6200 rpm
